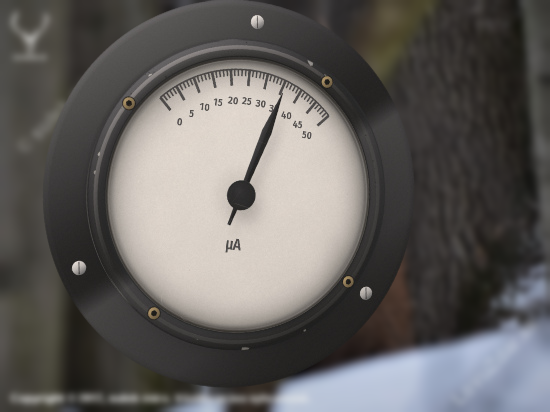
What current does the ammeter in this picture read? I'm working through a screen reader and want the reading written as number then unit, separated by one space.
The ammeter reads 35 µA
